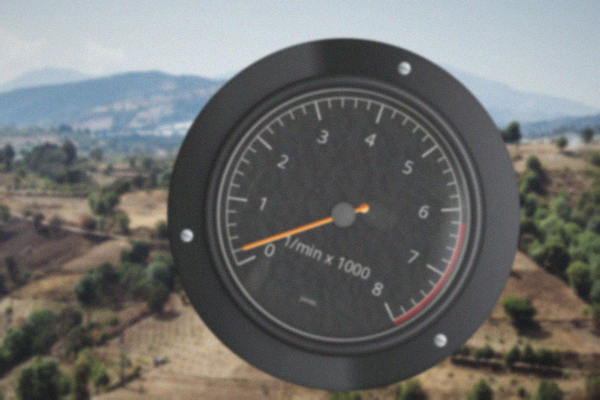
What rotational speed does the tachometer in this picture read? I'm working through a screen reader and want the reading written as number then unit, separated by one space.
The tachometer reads 200 rpm
